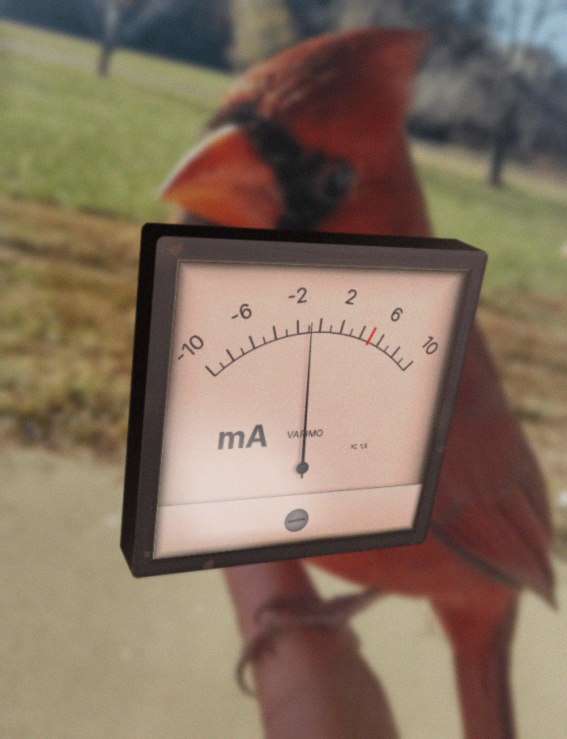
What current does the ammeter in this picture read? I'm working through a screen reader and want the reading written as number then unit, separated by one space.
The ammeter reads -1 mA
